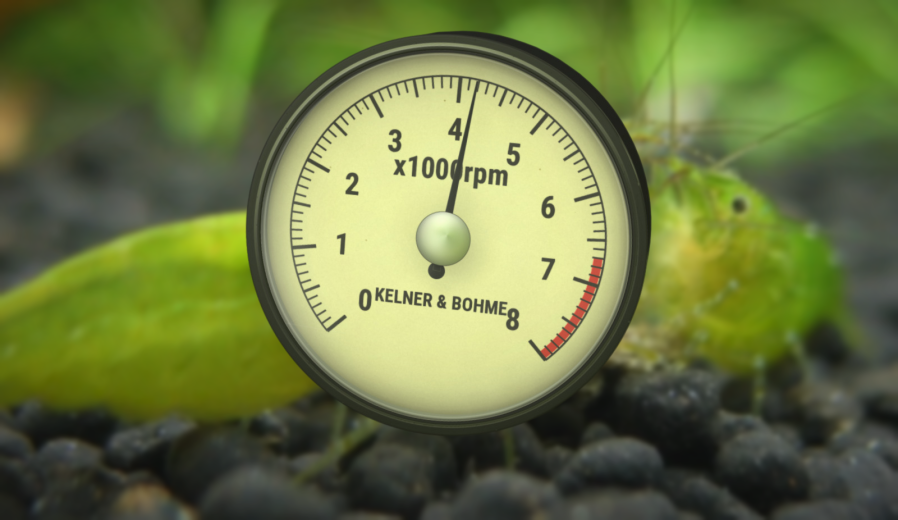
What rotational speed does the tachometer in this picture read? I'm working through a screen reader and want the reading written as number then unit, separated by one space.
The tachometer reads 4200 rpm
